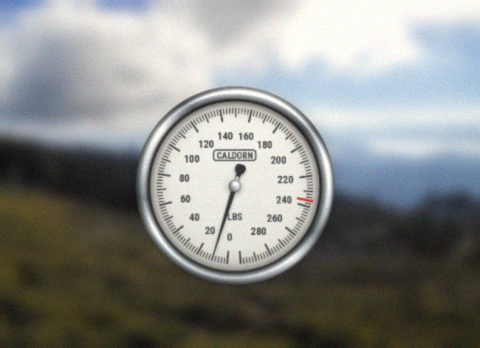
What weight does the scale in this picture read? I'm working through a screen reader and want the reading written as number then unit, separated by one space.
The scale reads 10 lb
